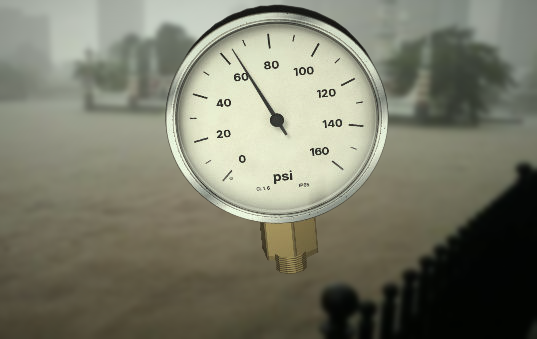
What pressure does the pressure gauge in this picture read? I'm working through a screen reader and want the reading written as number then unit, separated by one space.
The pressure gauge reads 65 psi
